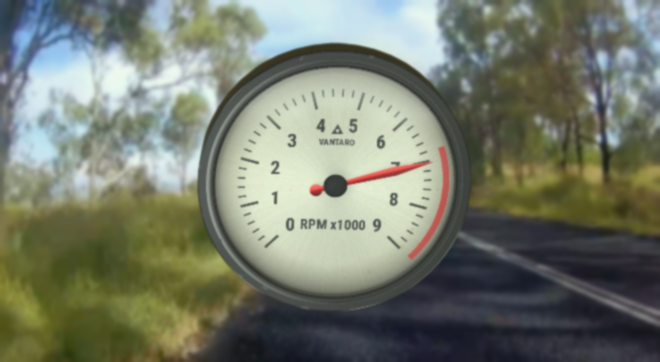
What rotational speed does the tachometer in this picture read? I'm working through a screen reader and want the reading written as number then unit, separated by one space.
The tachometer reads 7000 rpm
